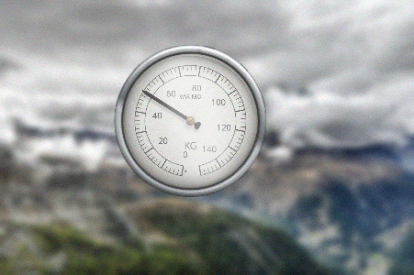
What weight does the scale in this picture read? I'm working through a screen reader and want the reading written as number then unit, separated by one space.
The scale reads 50 kg
